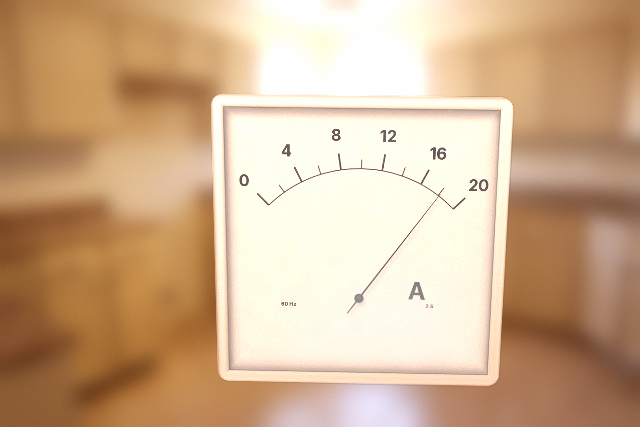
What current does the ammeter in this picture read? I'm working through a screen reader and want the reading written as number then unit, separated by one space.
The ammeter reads 18 A
